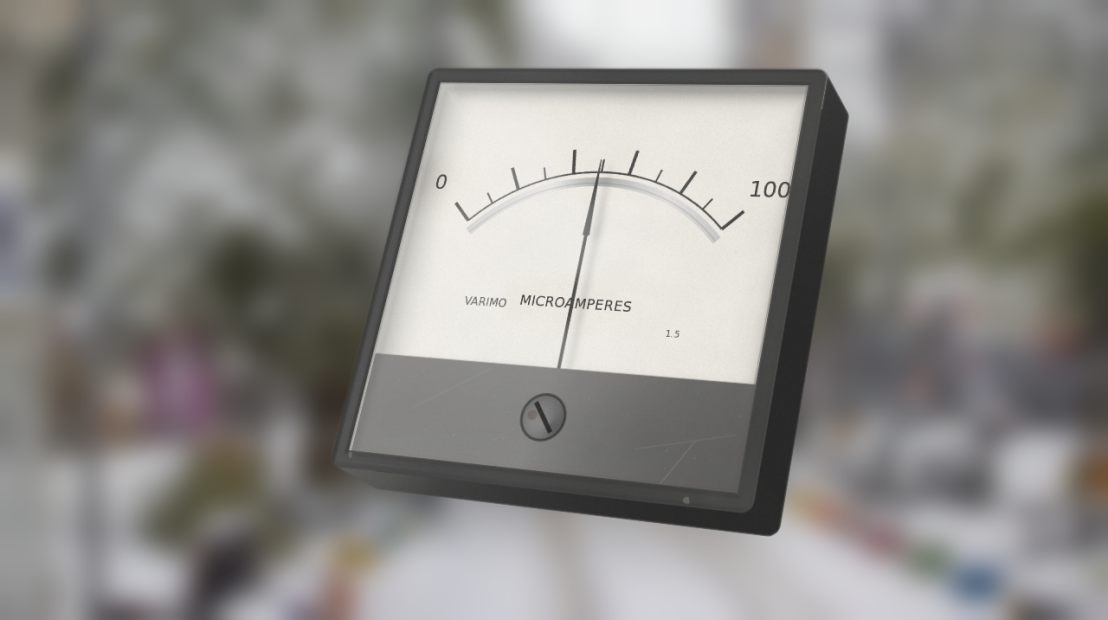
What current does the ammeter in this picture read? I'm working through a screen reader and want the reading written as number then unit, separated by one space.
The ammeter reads 50 µA
